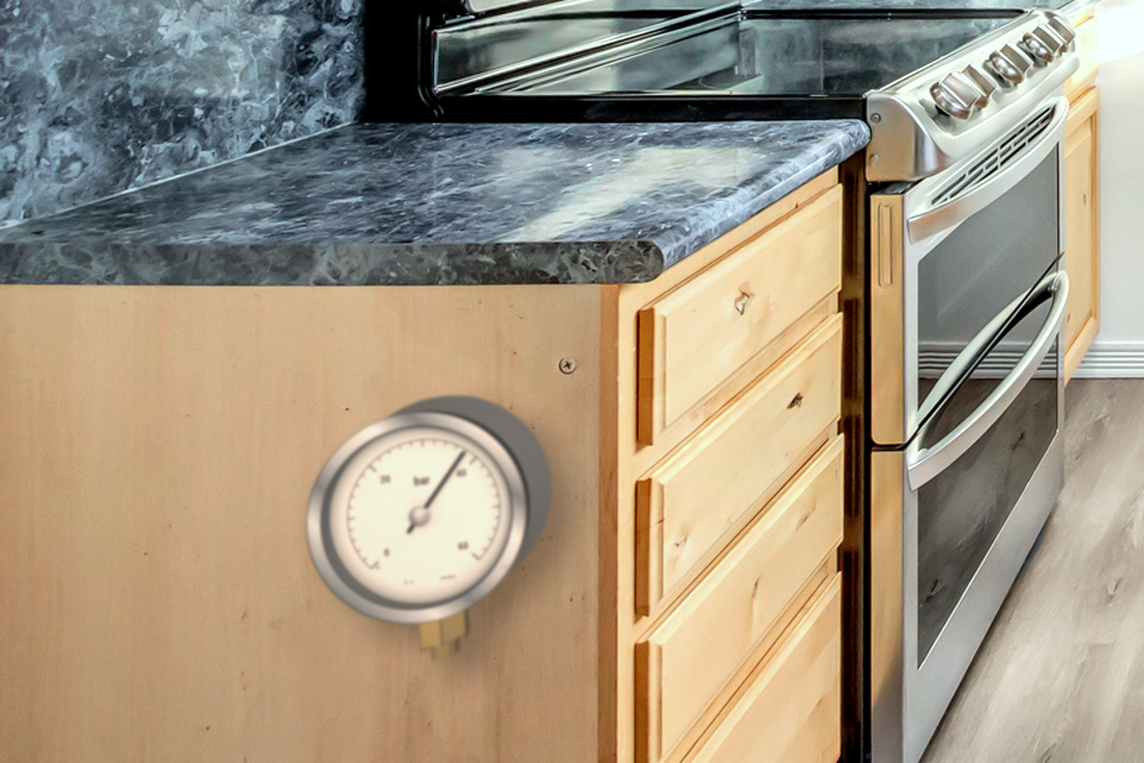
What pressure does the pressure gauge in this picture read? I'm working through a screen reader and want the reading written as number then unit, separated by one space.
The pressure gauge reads 38 bar
